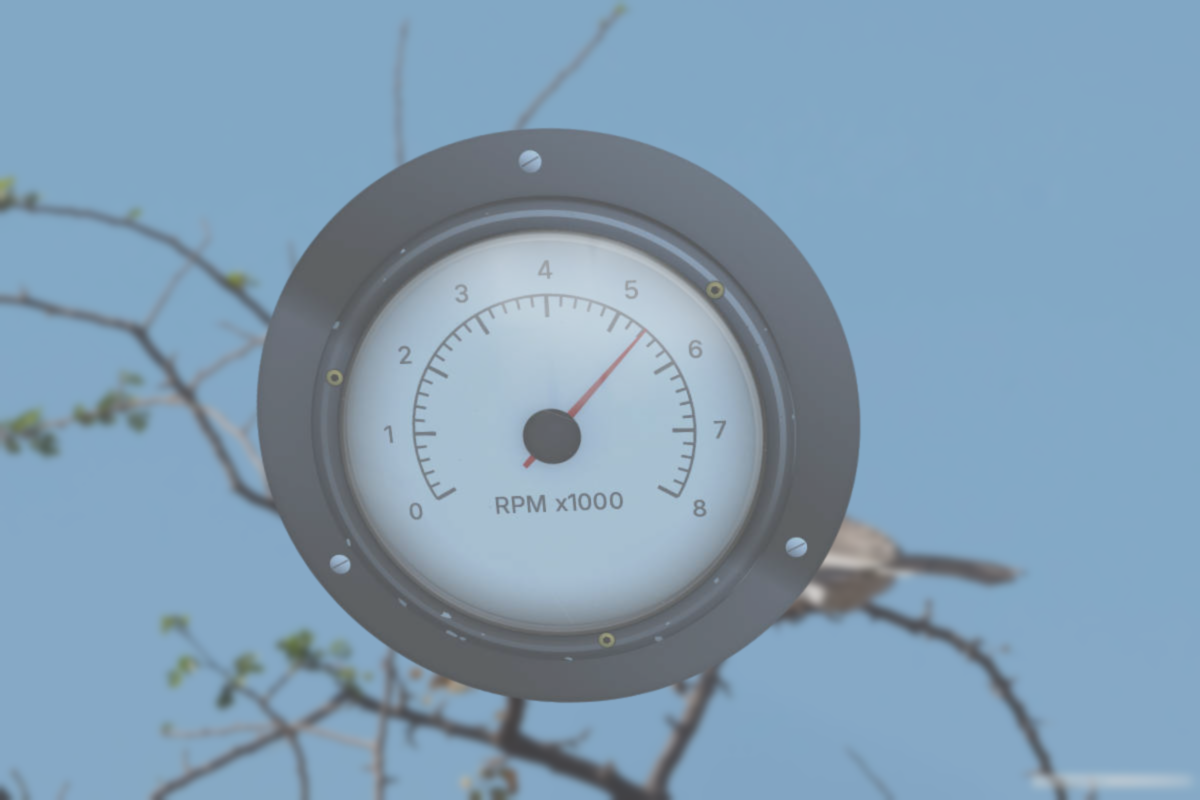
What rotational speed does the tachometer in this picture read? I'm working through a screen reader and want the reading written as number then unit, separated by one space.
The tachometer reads 5400 rpm
